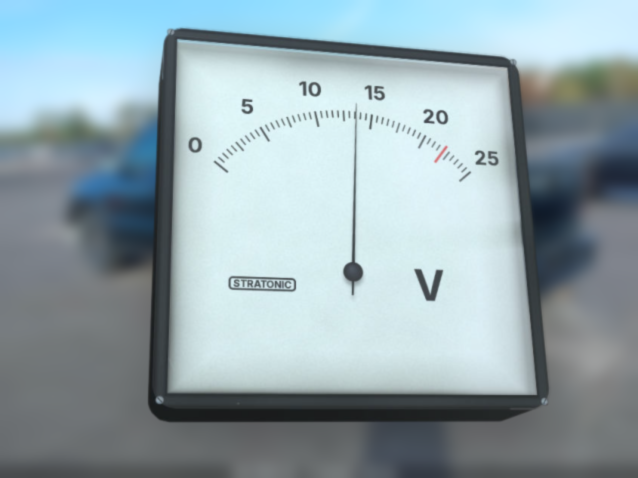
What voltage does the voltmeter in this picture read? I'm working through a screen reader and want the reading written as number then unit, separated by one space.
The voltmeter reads 13.5 V
